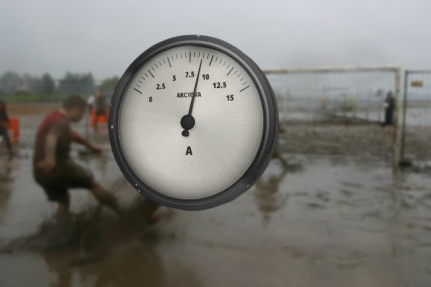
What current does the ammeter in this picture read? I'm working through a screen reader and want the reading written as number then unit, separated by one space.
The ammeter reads 9 A
